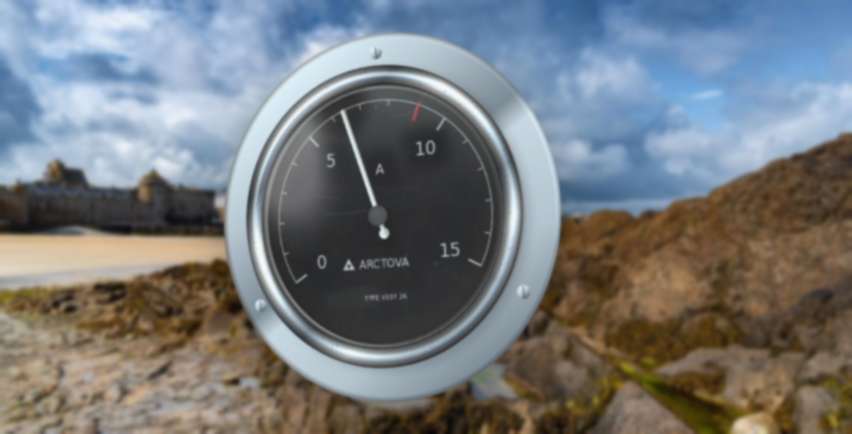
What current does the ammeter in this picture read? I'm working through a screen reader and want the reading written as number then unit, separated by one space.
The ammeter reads 6.5 A
